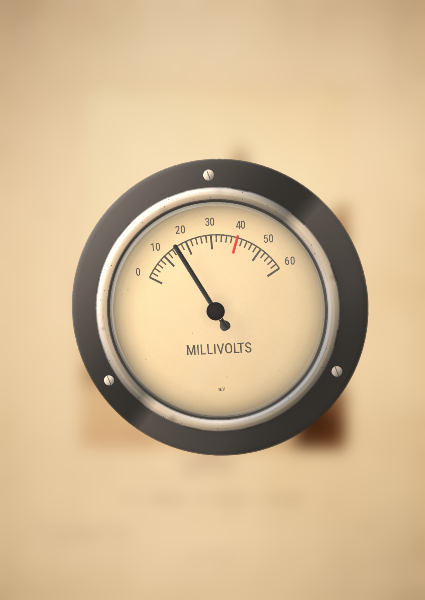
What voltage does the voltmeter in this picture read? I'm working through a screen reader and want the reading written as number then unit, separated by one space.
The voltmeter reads 16 mV
